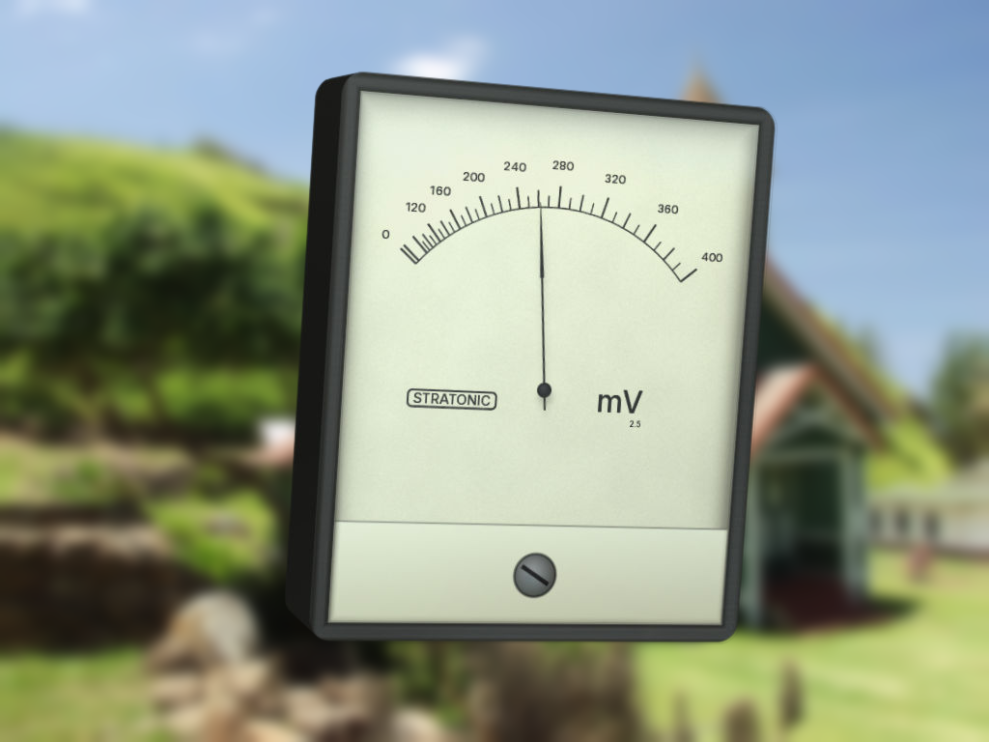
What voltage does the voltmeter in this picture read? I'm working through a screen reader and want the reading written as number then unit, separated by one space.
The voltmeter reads 260 mV
